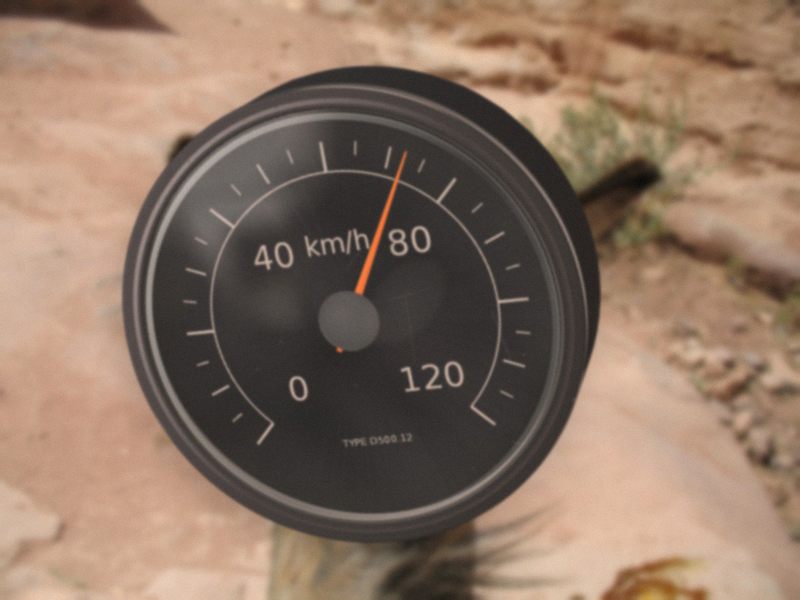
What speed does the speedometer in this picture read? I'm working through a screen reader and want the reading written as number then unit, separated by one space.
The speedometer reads 72.5 km/h
